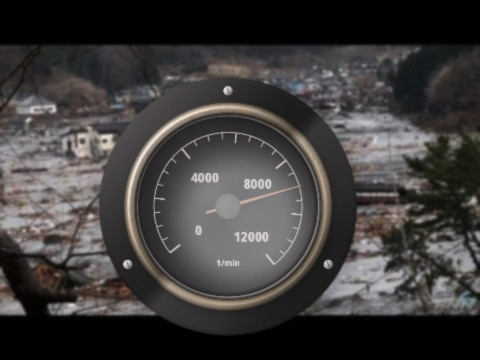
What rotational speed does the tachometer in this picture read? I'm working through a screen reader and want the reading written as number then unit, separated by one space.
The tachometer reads 9000 rpm
